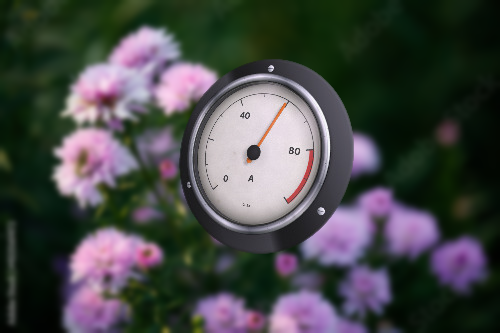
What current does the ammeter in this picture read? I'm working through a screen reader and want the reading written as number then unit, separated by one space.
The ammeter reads 60 A
